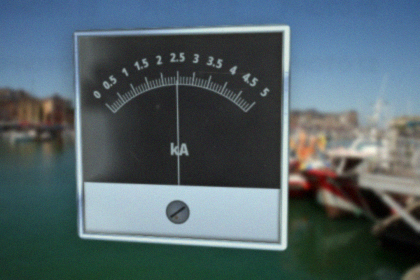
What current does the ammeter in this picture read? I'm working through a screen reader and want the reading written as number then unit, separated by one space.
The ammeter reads 2.5 kA
